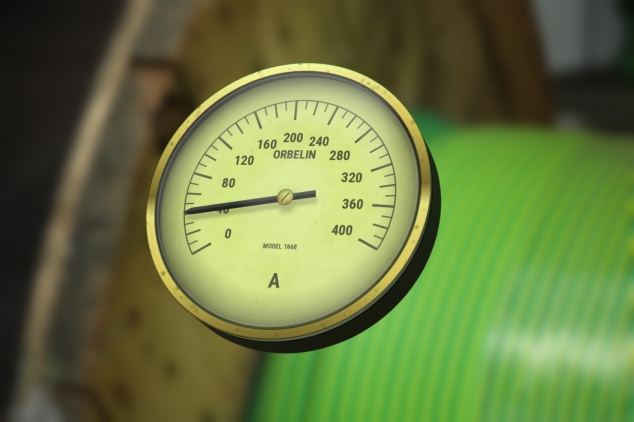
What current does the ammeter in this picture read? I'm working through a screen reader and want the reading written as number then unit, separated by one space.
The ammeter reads 40 A
